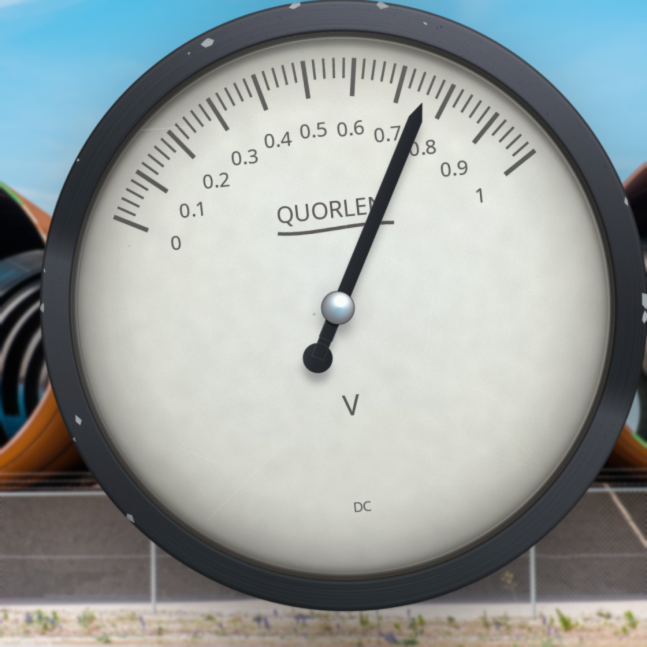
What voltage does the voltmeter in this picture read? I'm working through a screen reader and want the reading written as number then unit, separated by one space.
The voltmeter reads 0.76 V
